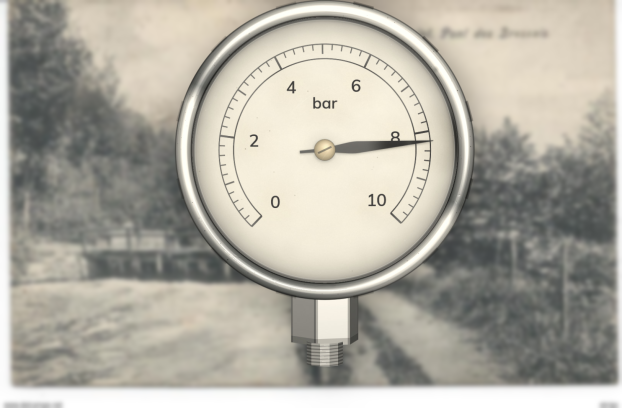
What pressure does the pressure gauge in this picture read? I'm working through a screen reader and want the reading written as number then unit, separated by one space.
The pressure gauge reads 8.2 bar
